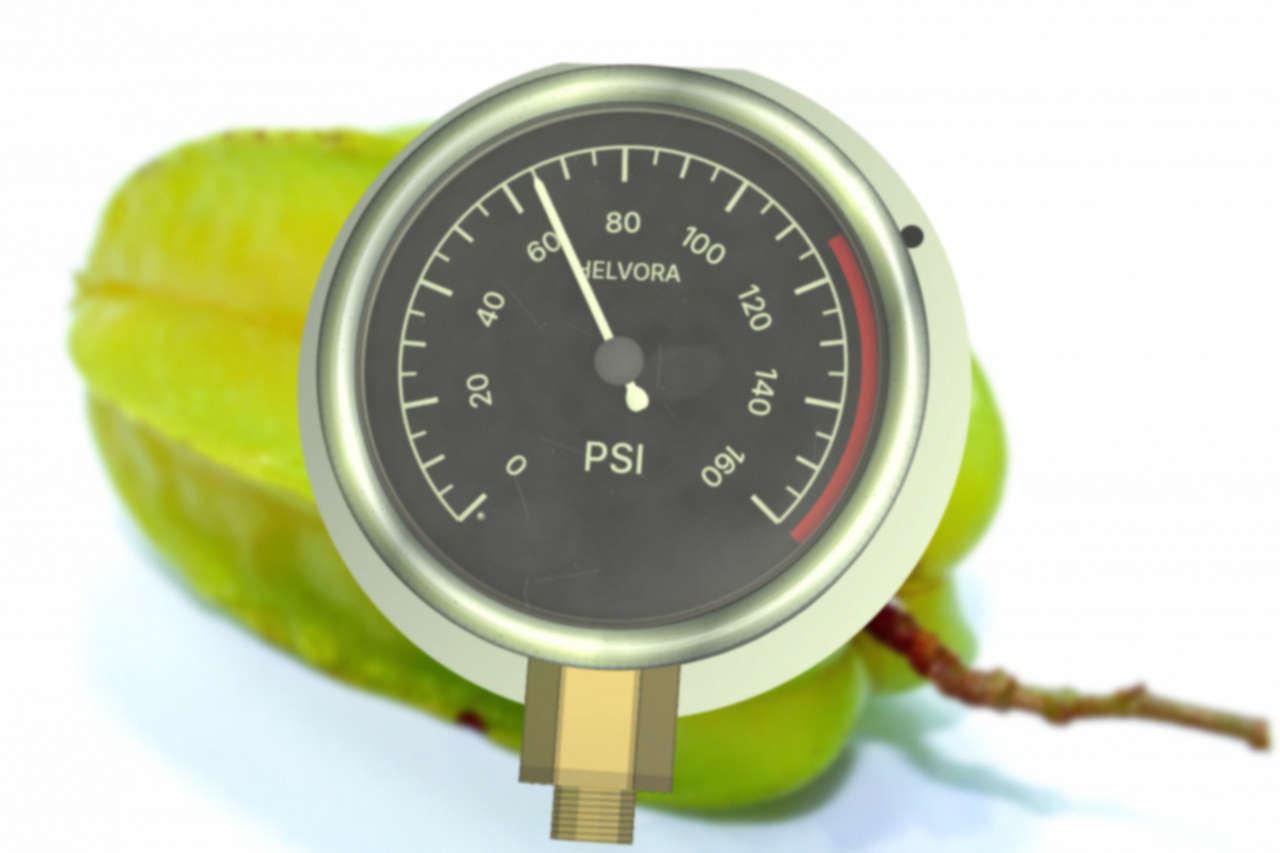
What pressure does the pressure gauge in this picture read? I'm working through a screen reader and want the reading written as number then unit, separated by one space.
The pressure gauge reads 65 psi
